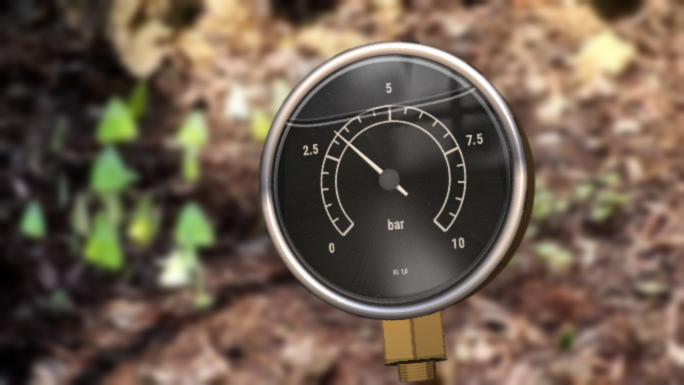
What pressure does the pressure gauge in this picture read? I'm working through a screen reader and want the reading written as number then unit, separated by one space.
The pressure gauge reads 3.25 bar
